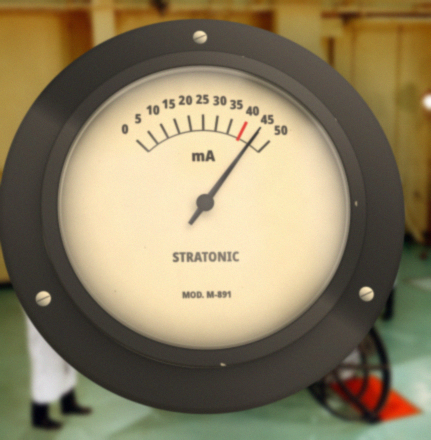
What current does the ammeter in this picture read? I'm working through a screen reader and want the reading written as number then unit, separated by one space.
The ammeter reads 45 mA
